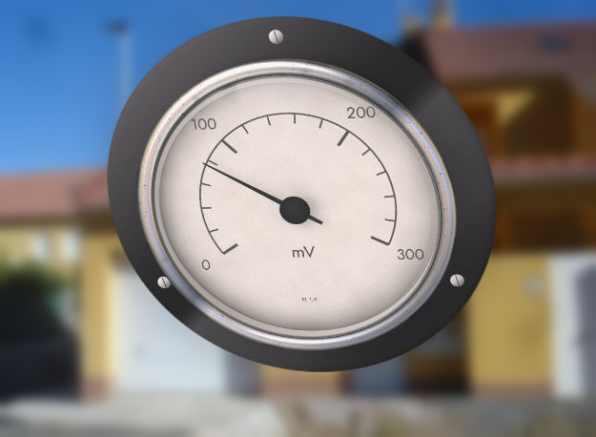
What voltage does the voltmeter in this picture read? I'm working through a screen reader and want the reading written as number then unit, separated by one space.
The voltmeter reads 80 mV
